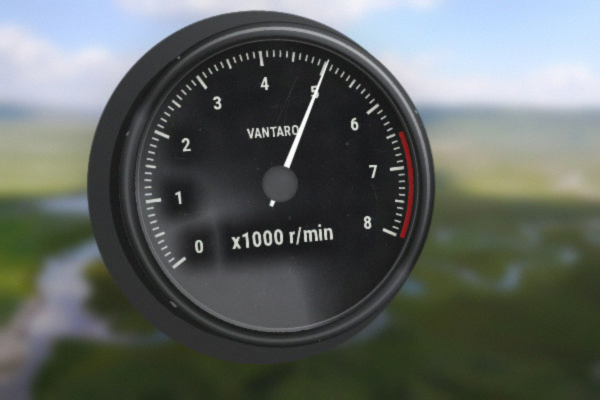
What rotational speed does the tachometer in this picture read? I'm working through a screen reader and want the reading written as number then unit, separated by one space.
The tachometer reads 5000 rpm
